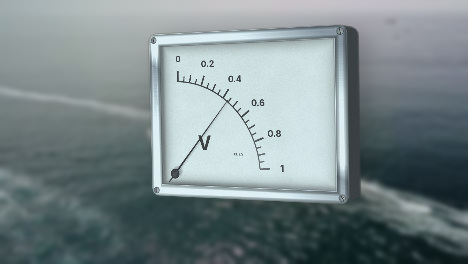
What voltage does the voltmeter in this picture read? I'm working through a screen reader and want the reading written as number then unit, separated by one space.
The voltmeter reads 0.45 V
